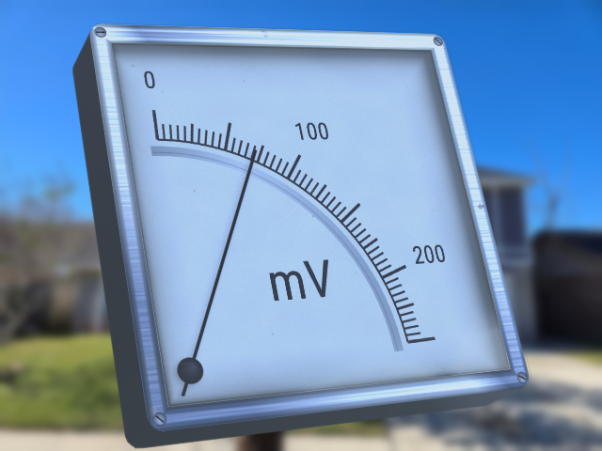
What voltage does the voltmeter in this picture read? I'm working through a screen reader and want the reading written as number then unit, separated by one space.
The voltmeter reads 70 mV
